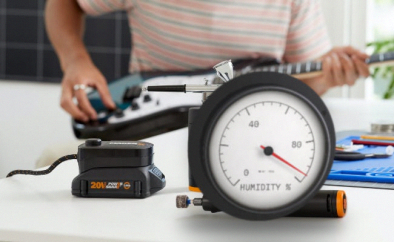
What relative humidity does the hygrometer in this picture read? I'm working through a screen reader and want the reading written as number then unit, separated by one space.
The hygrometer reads 96 %
